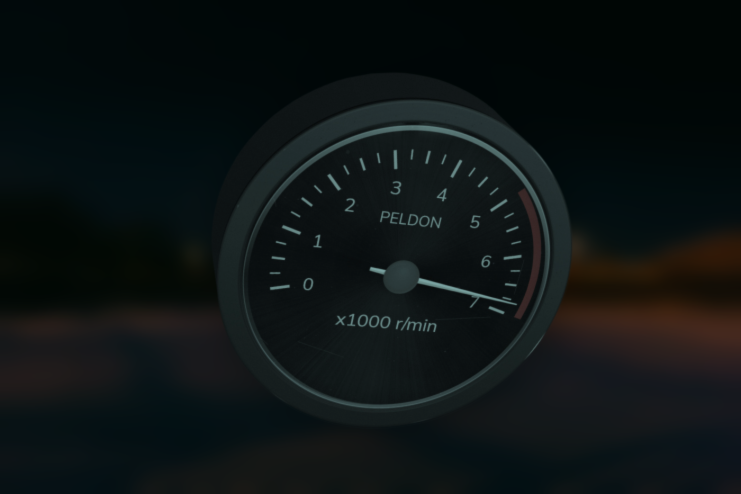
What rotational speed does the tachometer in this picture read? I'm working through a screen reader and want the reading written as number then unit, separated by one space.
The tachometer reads 6750 rpm
